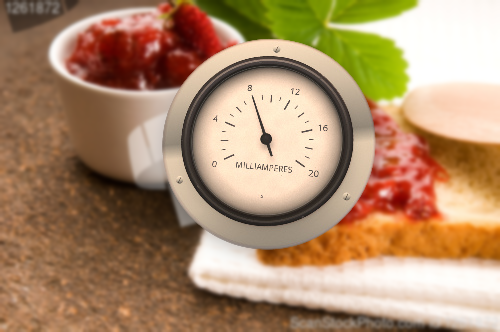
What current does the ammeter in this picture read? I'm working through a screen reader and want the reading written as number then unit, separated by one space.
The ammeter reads 8 mA
